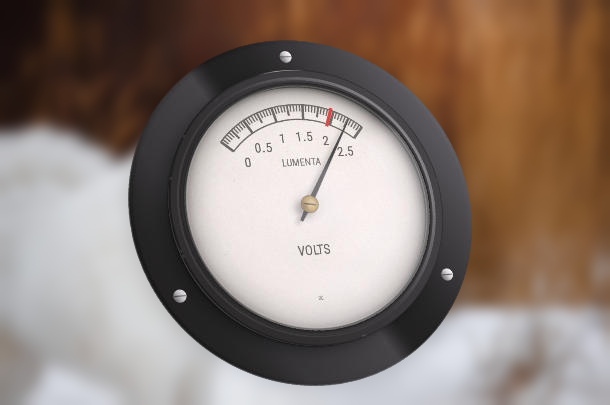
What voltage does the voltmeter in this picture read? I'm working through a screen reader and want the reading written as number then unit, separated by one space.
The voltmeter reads 2.25 V
